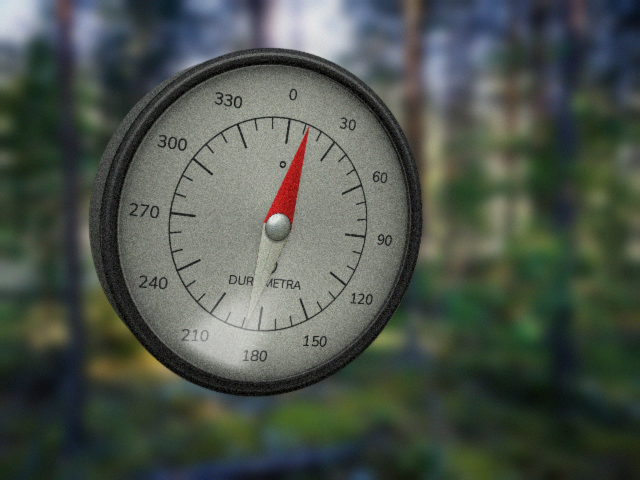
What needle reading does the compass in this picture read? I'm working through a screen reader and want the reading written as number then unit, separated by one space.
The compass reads 10 °
